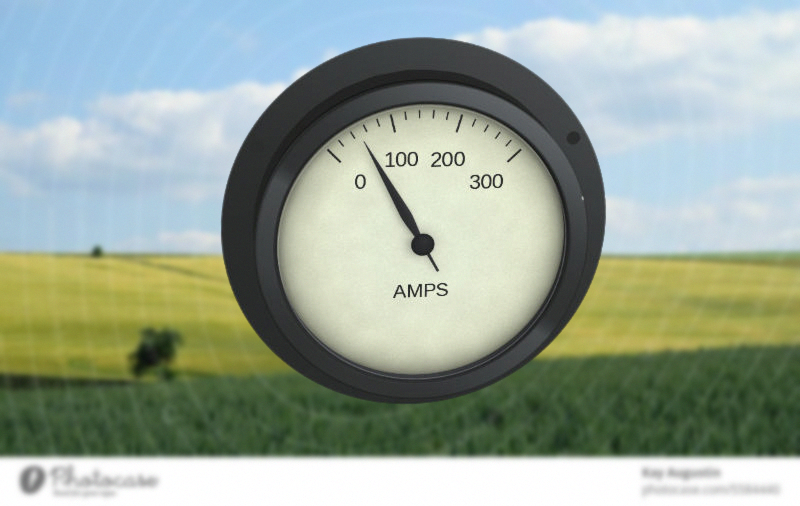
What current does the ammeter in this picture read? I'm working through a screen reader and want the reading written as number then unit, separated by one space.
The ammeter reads 50 A
